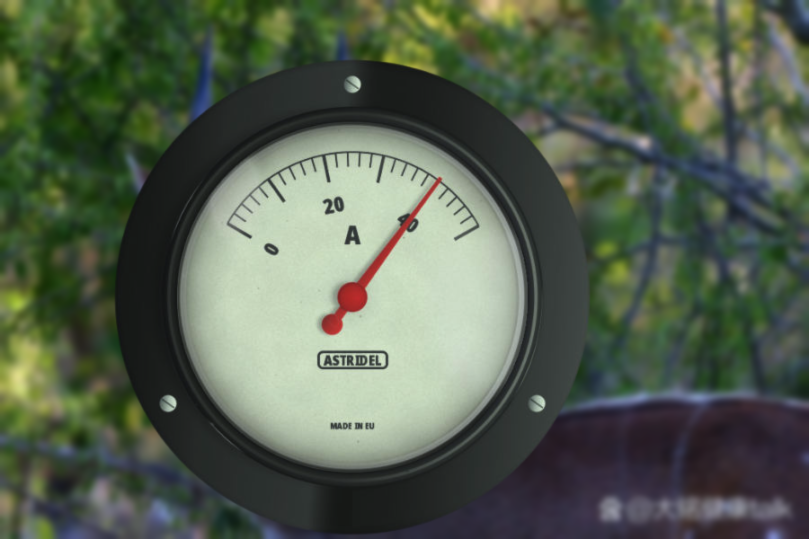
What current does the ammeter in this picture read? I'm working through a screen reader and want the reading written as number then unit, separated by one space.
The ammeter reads 40 A
